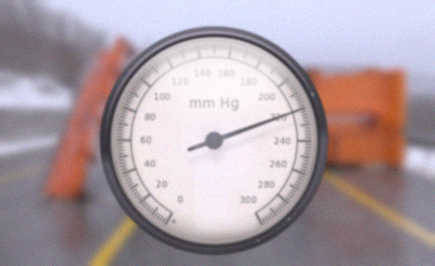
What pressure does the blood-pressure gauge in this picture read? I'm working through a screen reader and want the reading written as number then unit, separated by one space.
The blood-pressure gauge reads 220 mmHg
